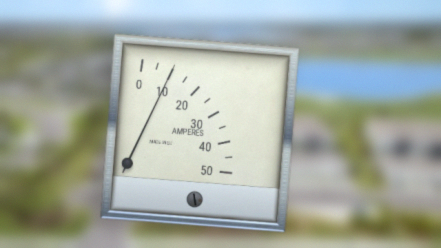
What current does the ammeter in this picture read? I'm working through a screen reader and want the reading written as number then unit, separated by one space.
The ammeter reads 10 A
